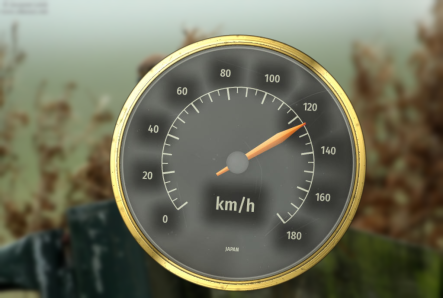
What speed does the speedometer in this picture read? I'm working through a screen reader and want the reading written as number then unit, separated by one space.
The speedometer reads 125 km/h
